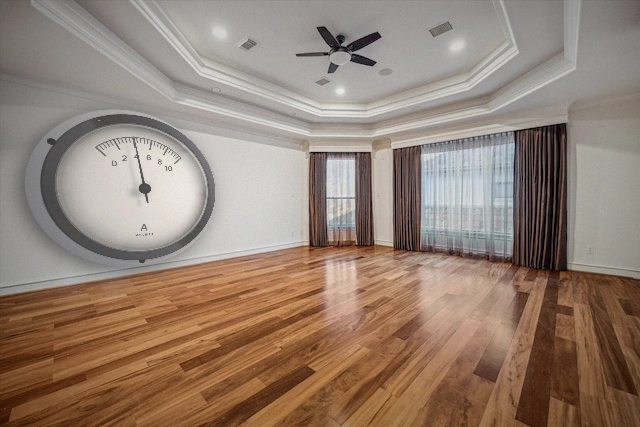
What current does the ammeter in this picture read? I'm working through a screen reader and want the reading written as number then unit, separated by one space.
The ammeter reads 4 A
